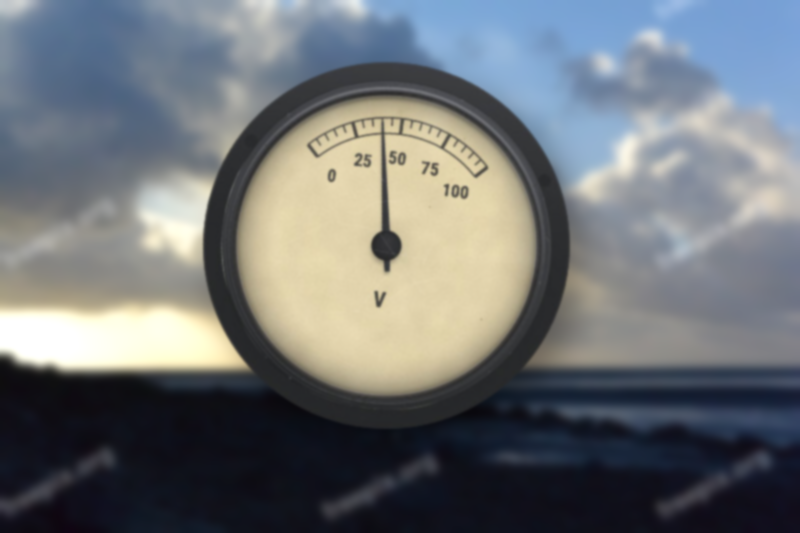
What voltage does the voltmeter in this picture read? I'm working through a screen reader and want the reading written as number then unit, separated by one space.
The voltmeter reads 40 V
